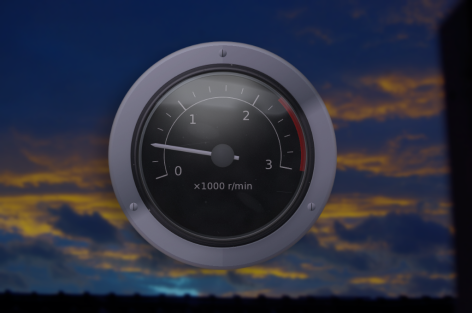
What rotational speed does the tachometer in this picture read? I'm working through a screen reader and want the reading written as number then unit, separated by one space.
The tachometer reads 400 rpm
